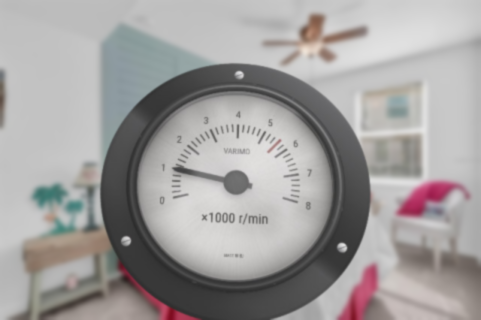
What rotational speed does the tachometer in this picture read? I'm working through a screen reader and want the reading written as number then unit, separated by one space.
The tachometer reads 1000 rpm
